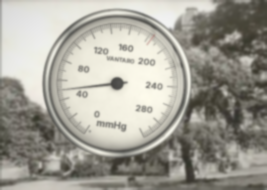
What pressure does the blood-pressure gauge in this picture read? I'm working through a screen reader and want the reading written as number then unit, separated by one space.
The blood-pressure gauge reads 50 mmHg
